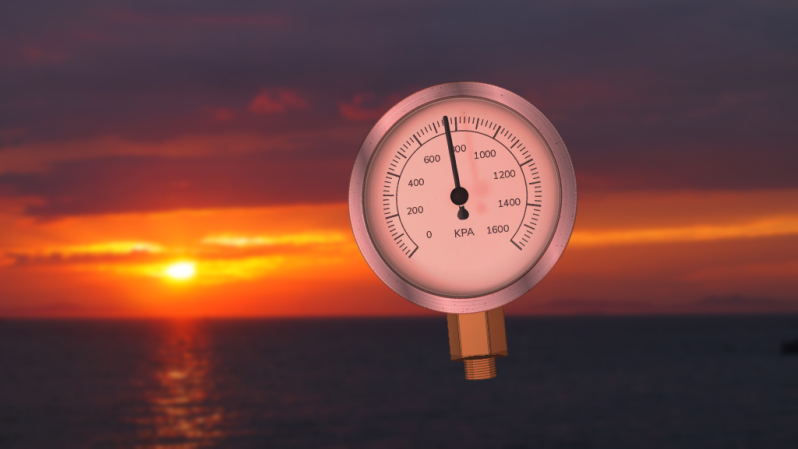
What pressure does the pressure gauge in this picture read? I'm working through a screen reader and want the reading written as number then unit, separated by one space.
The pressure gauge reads 760 kPa
